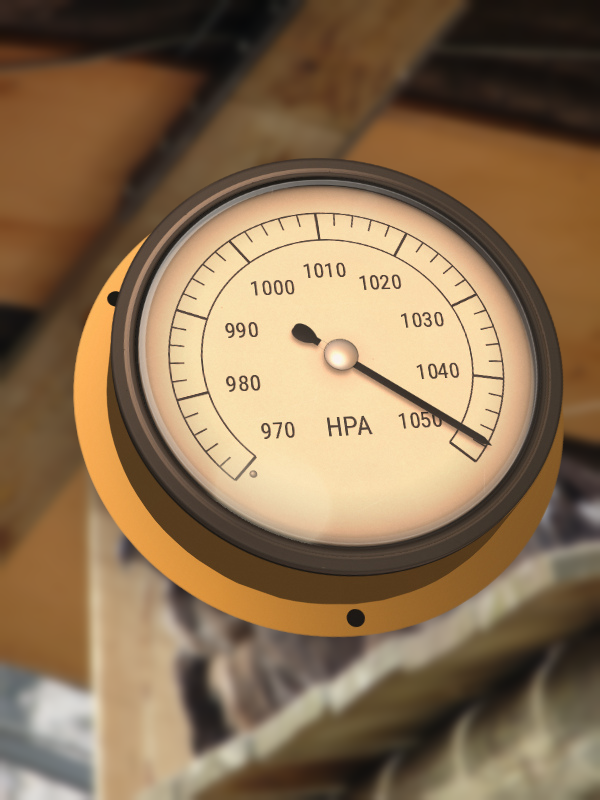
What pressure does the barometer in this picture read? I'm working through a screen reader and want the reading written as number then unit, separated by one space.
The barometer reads 1048 hPa
